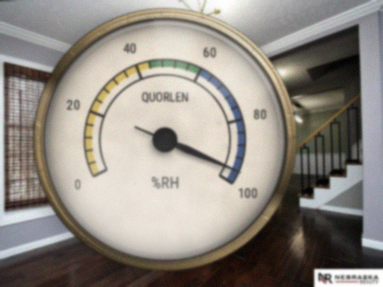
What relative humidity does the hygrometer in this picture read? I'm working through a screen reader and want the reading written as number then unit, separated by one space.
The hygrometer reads 96 %
